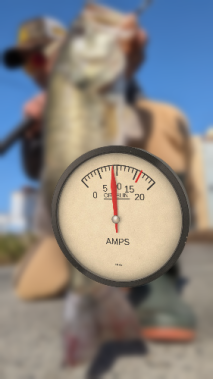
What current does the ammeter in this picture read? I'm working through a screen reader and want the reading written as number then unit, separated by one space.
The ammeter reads 9 A
